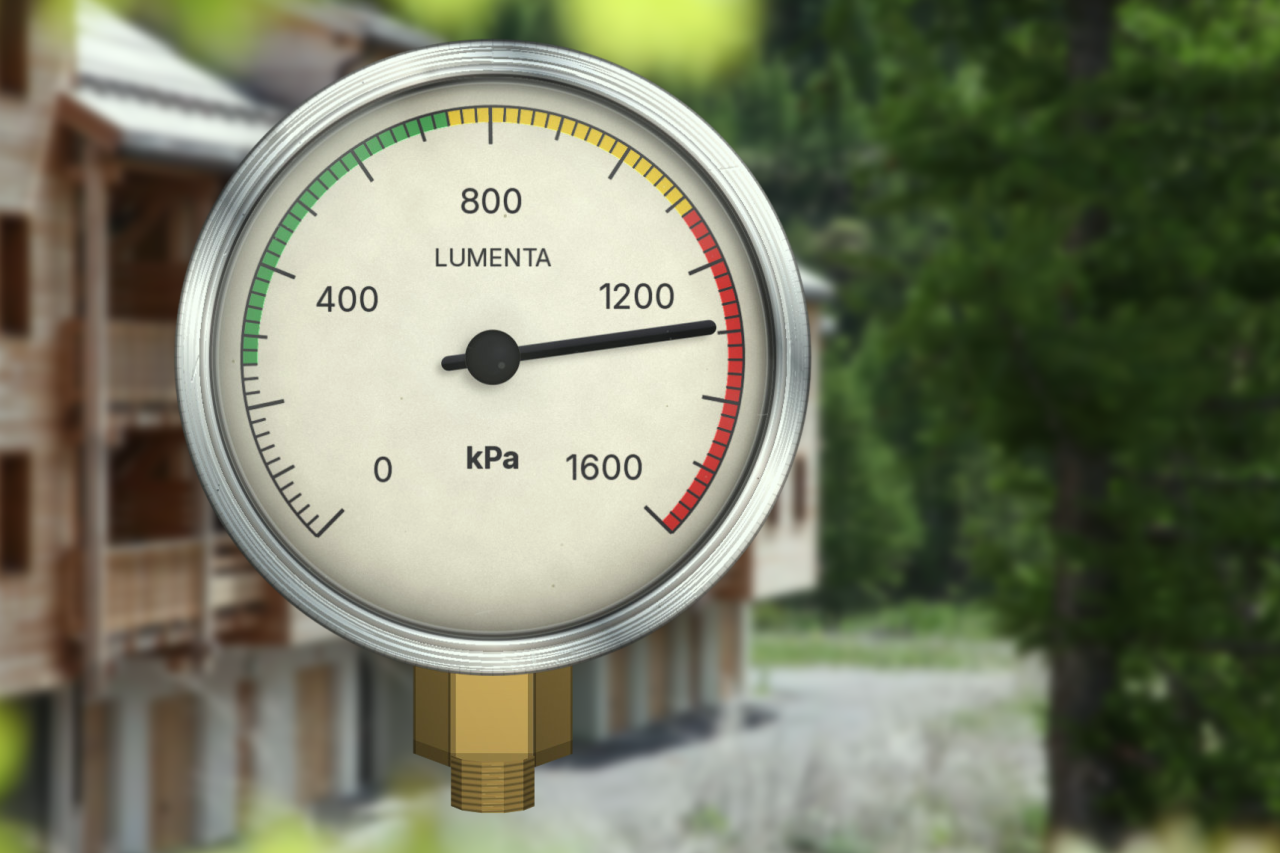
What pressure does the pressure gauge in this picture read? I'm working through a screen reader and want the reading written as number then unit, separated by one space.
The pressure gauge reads 1290 kPa
